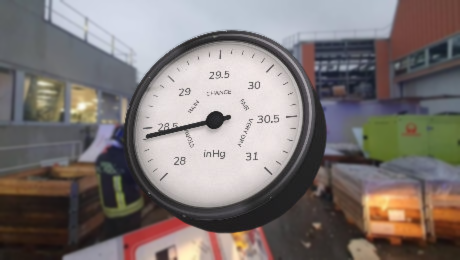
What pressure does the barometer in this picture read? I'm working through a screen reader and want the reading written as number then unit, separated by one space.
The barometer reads 28.4 inHg
